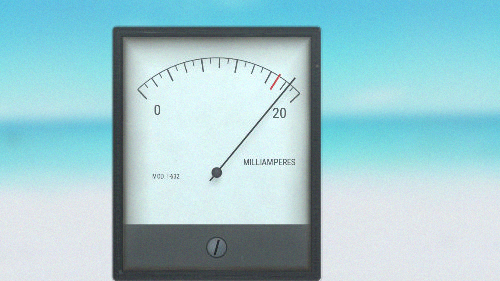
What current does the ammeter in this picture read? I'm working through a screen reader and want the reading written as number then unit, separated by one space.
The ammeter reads 18.5 mA
